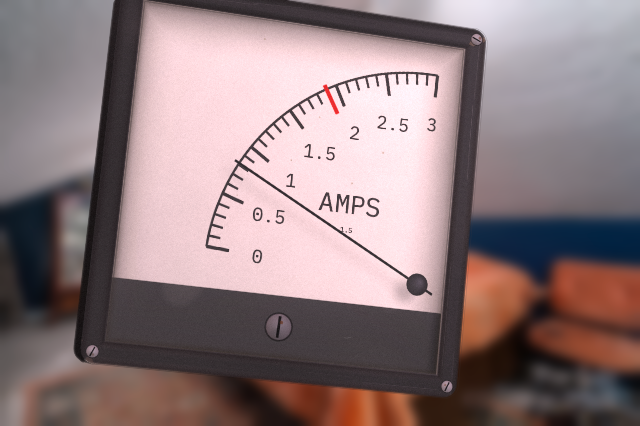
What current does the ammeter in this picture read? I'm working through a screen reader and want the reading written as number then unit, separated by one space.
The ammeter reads 0.8 A
